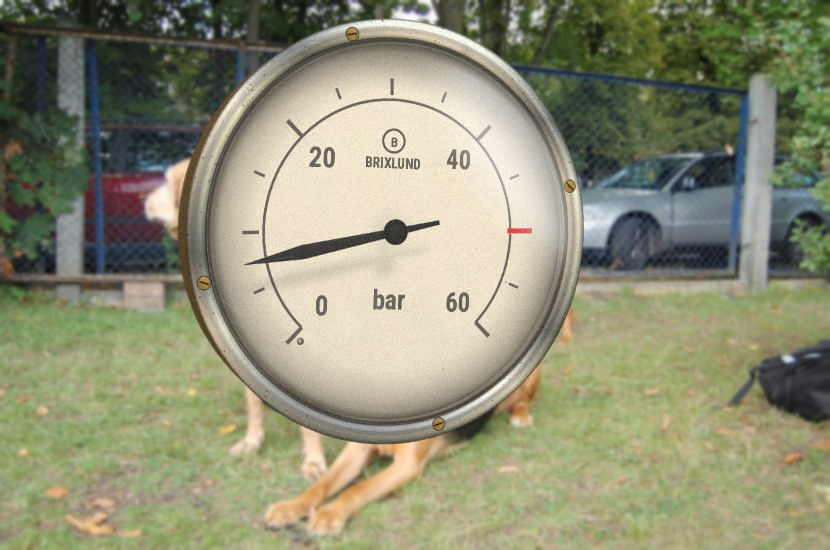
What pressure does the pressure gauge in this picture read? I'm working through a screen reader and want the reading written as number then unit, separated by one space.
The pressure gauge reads 7.5 bar
